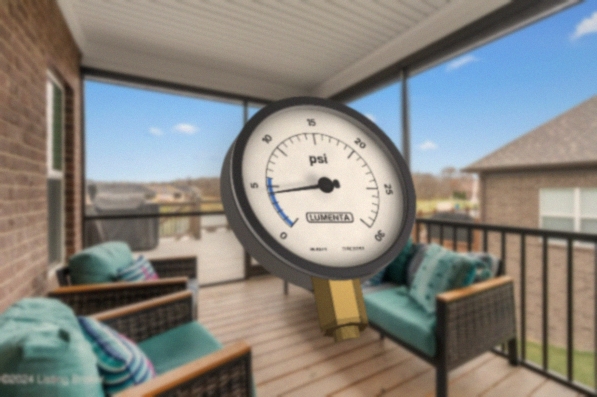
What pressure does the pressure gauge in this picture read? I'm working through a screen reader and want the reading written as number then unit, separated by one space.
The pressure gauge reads 4 psi
